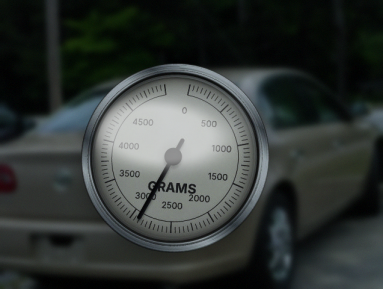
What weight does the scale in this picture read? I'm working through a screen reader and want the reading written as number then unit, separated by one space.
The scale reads 2900 g
